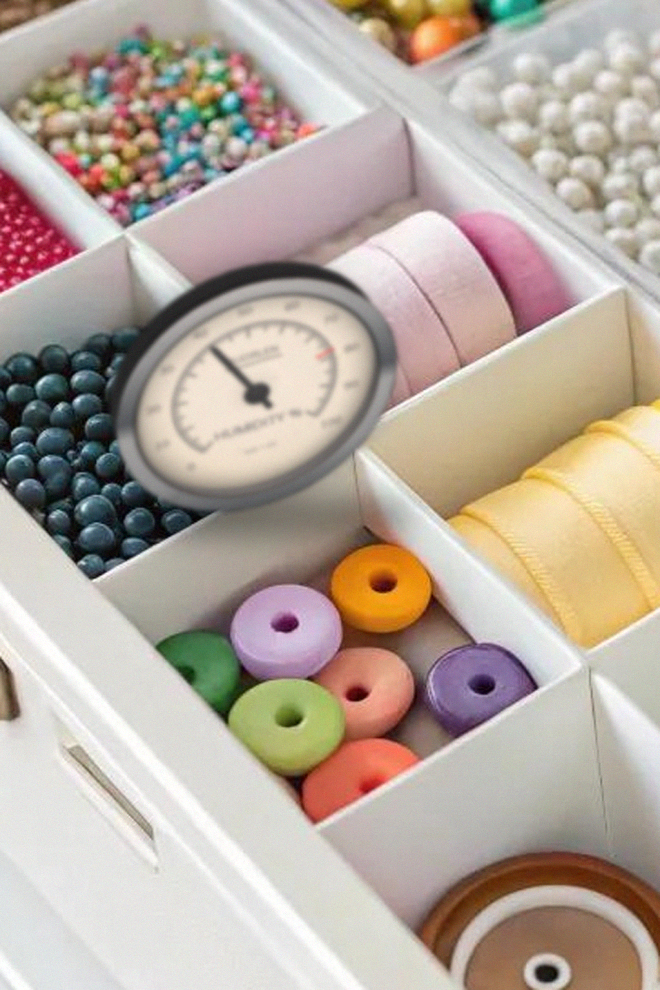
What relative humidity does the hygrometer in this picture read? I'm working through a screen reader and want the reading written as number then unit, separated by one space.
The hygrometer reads 40 %
